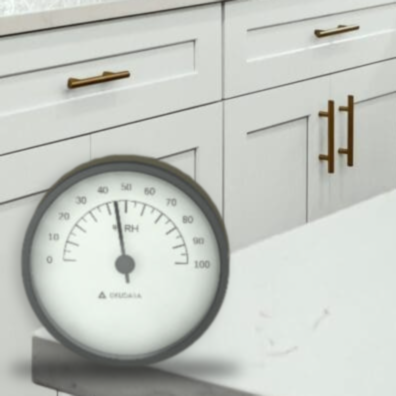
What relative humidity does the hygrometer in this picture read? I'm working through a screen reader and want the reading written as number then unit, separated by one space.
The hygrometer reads 45 %
